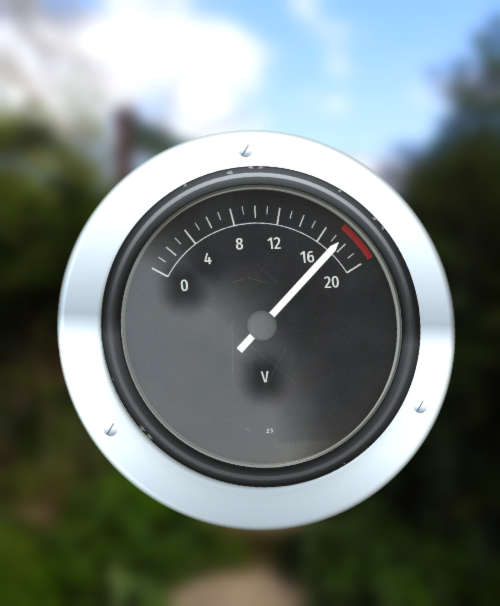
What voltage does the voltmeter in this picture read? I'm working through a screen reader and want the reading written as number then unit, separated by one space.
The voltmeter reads 17.5 V
